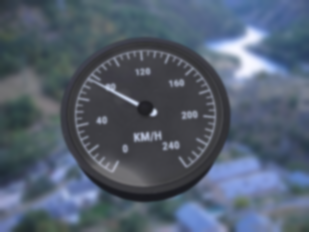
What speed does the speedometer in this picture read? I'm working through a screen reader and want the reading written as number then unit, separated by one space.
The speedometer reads 75 km/h
